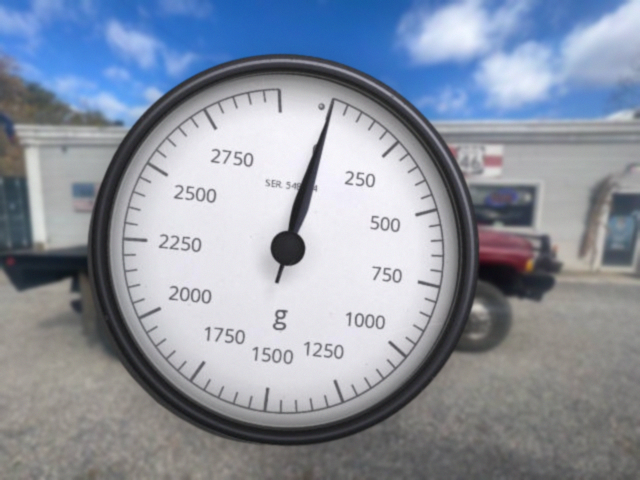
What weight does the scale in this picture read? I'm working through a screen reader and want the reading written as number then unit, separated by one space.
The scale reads 0 g
